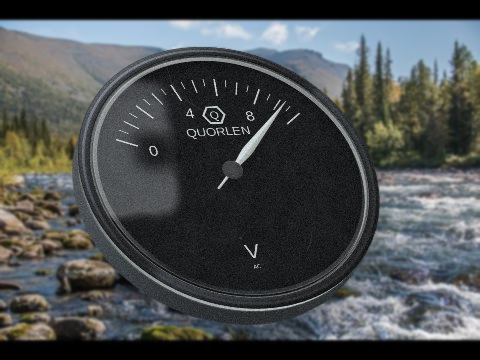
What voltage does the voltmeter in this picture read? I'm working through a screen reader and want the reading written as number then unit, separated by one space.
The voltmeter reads 9.25 V
